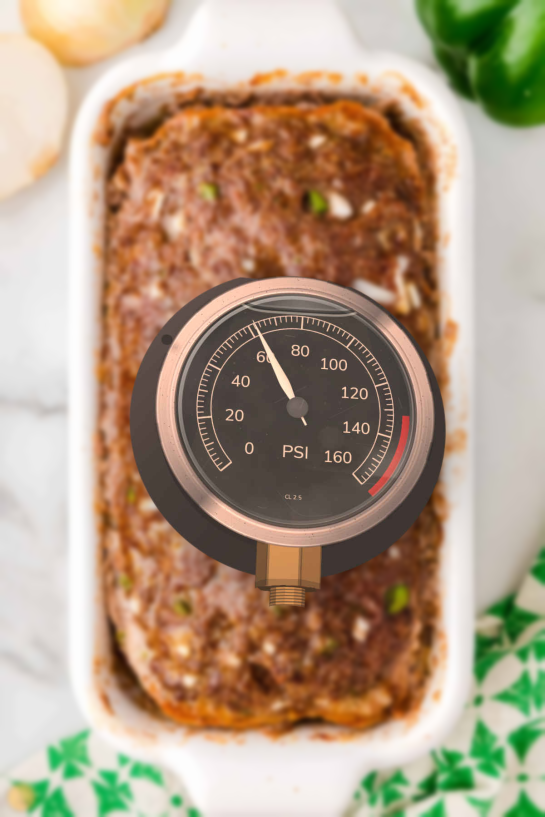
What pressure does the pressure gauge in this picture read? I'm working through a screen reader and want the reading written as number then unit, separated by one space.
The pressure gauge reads 62 psi
